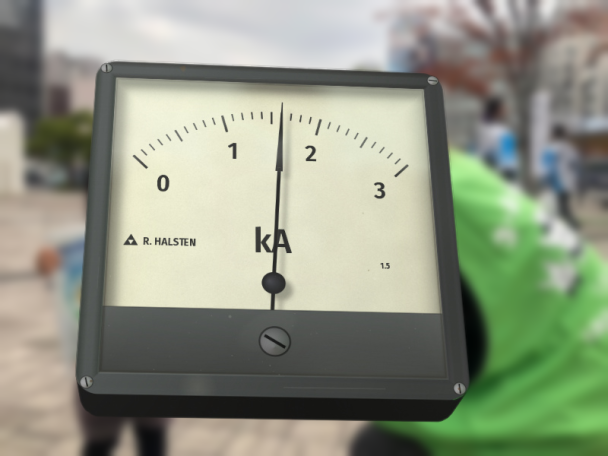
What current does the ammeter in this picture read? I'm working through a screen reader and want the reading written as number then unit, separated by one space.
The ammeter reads 1.6 kA
